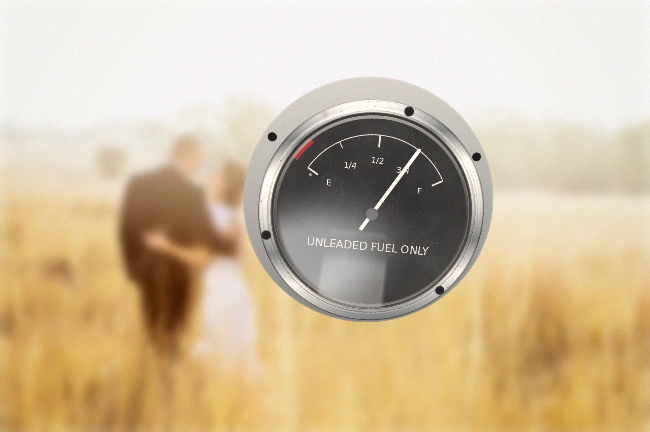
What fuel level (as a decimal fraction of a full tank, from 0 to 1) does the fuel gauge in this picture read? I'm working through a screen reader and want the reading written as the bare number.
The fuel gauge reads 0.75
